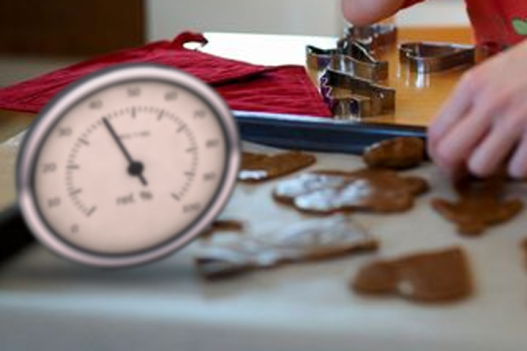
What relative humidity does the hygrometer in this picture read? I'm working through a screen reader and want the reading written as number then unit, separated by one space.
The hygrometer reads 40 %
